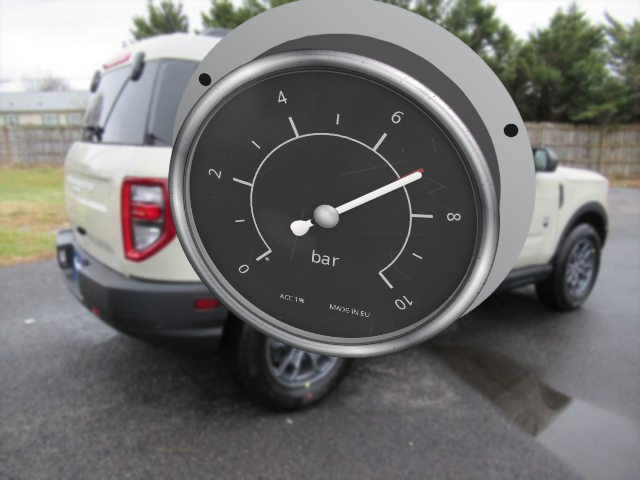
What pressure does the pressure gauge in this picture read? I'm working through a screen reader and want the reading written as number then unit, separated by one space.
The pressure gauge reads 7 bar
